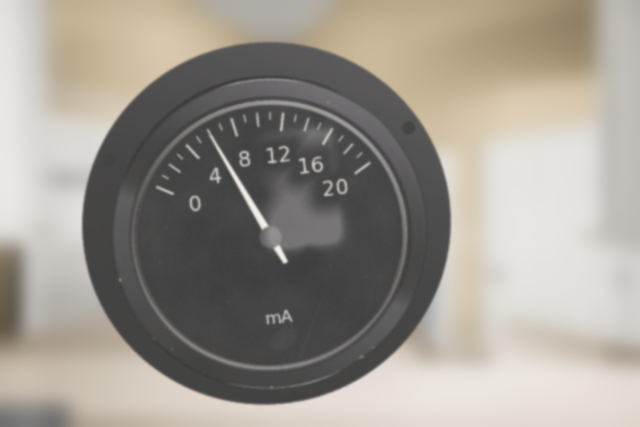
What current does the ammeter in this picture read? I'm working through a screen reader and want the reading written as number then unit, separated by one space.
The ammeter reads 6 mA
